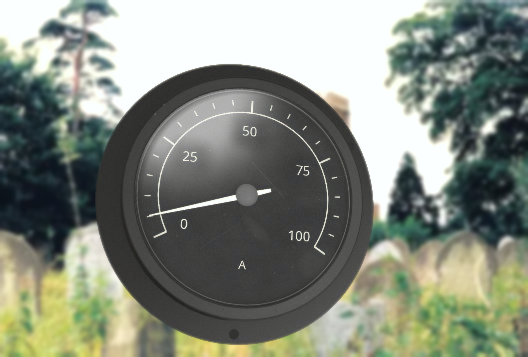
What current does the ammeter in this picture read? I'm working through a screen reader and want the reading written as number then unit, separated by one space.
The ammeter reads 5 A
